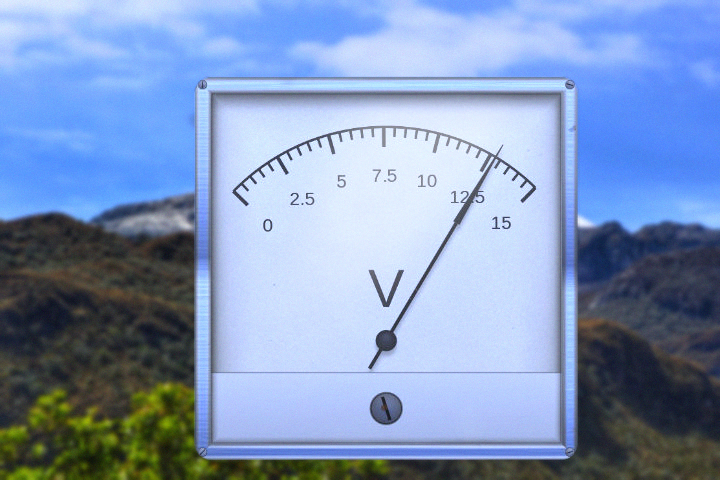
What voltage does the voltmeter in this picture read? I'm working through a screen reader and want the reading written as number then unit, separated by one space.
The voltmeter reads 12.75 V
